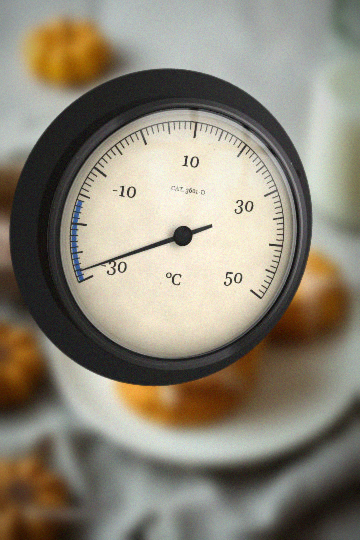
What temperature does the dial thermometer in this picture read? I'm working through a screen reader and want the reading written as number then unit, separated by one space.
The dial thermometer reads -28 °C
